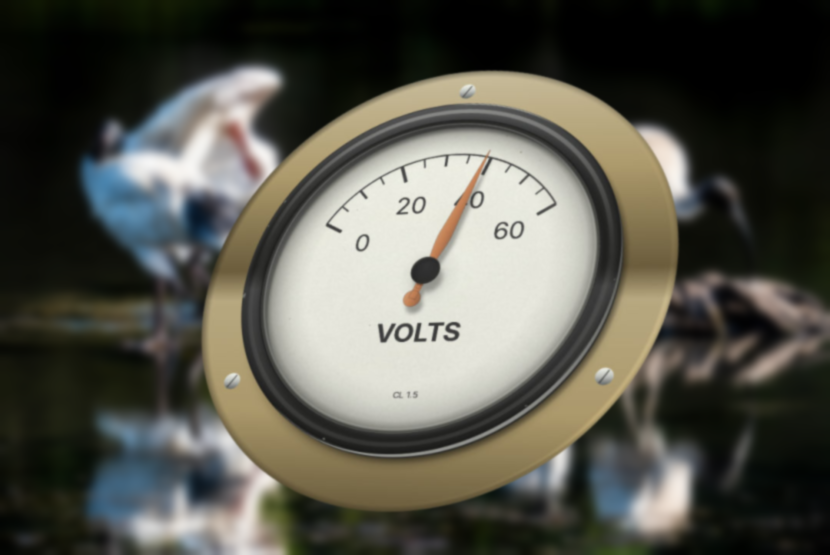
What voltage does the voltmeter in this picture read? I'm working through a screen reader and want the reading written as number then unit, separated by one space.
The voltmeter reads 40 V
